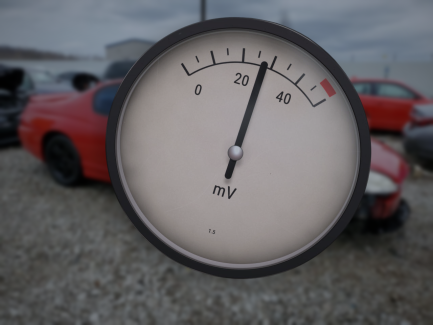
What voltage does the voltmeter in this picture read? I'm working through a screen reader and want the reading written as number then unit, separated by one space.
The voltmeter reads 27.5 mV
